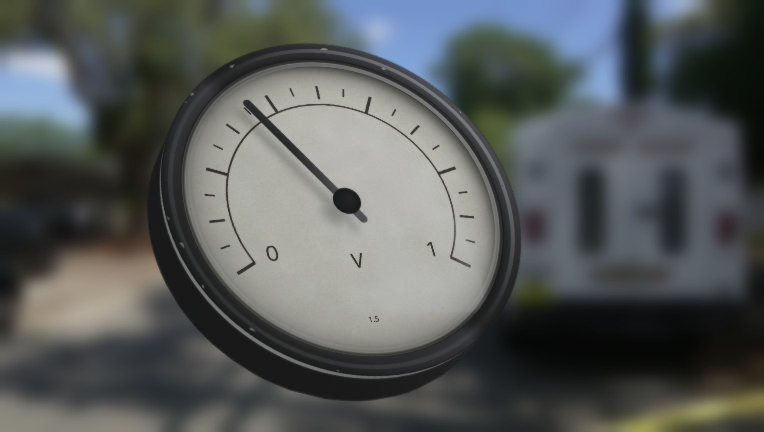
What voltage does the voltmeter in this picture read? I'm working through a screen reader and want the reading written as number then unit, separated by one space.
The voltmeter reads 0.35 V
